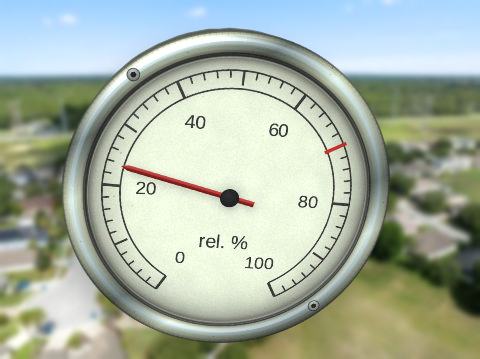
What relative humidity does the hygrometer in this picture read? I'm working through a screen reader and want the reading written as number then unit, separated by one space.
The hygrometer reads 24 %
